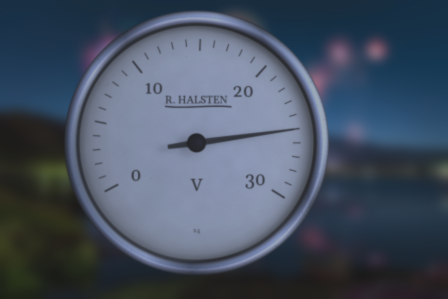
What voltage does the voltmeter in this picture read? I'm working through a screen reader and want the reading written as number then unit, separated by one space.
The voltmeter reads 25 V
